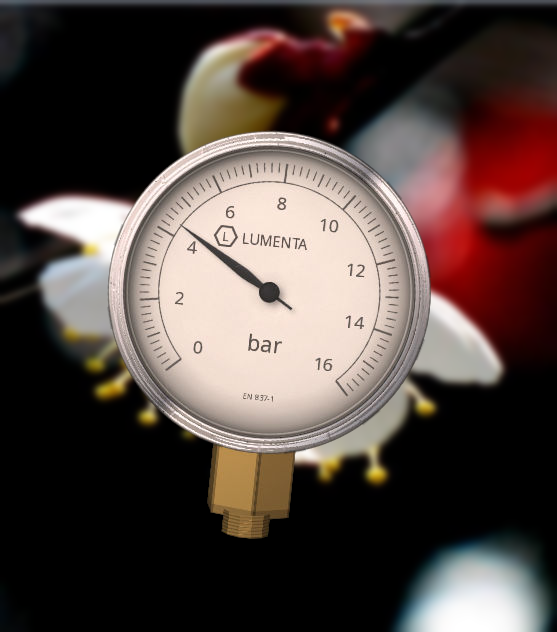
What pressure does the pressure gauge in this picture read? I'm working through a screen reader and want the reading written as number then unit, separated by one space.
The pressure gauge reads 4.4 bar
